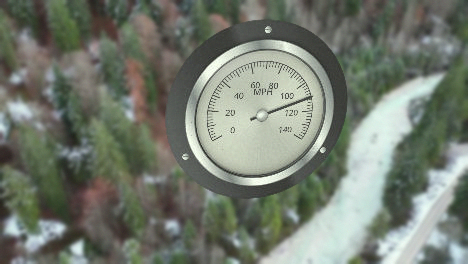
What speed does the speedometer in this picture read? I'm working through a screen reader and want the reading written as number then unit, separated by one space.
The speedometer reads 110 mph
